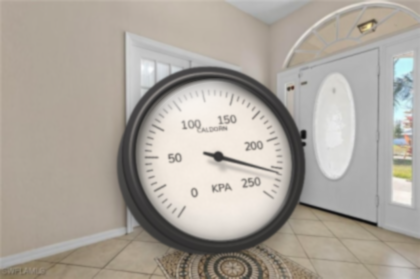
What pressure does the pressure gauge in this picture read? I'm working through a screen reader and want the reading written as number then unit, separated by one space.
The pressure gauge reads 230 kPa
